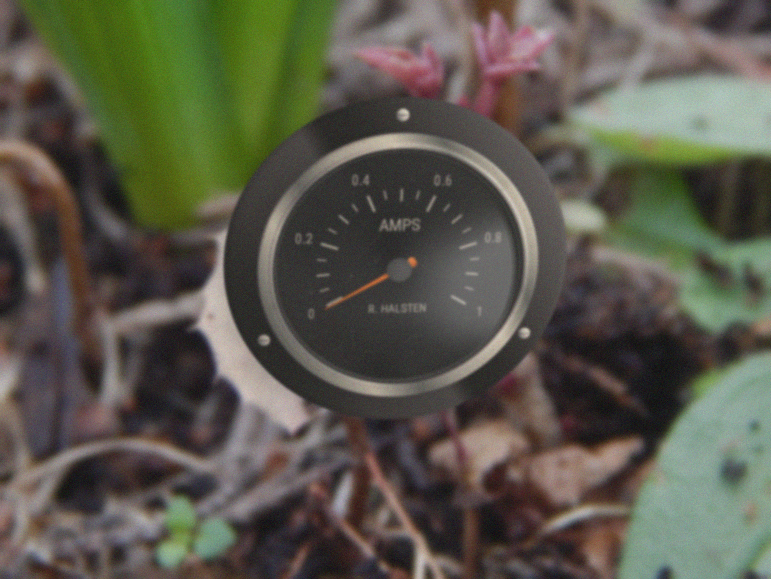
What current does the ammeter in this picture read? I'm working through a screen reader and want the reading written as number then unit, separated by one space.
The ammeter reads 0 A
